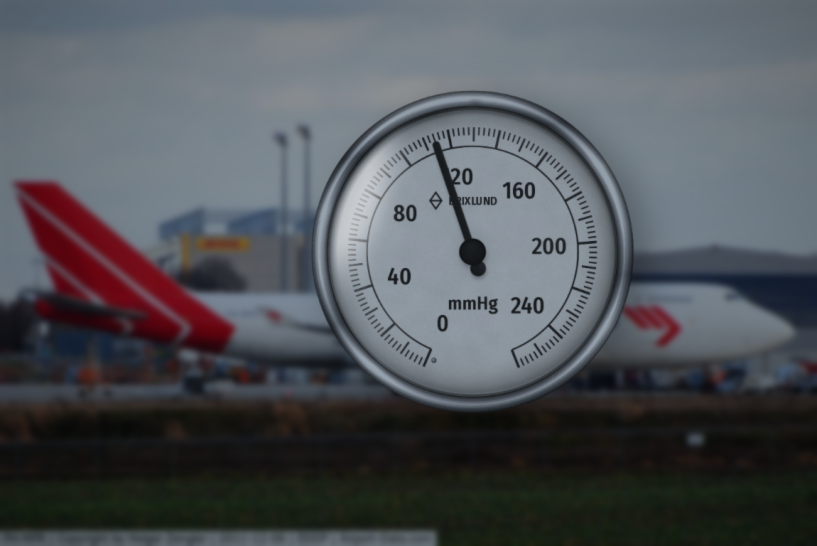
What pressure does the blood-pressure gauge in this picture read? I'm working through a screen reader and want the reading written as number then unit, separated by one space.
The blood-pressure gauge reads 114 mmHg
